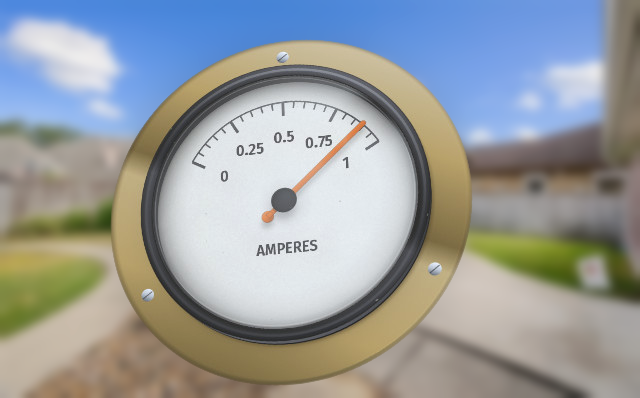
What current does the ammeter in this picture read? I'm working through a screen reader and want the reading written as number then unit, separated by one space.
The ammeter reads 0.9 A
